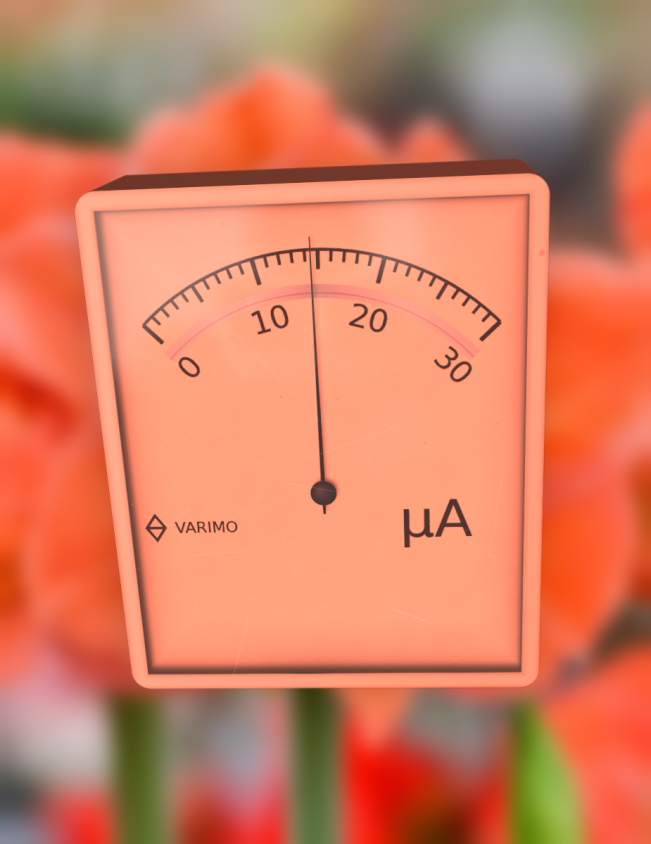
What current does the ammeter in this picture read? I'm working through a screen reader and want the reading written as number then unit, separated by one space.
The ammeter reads 14.5 µA
